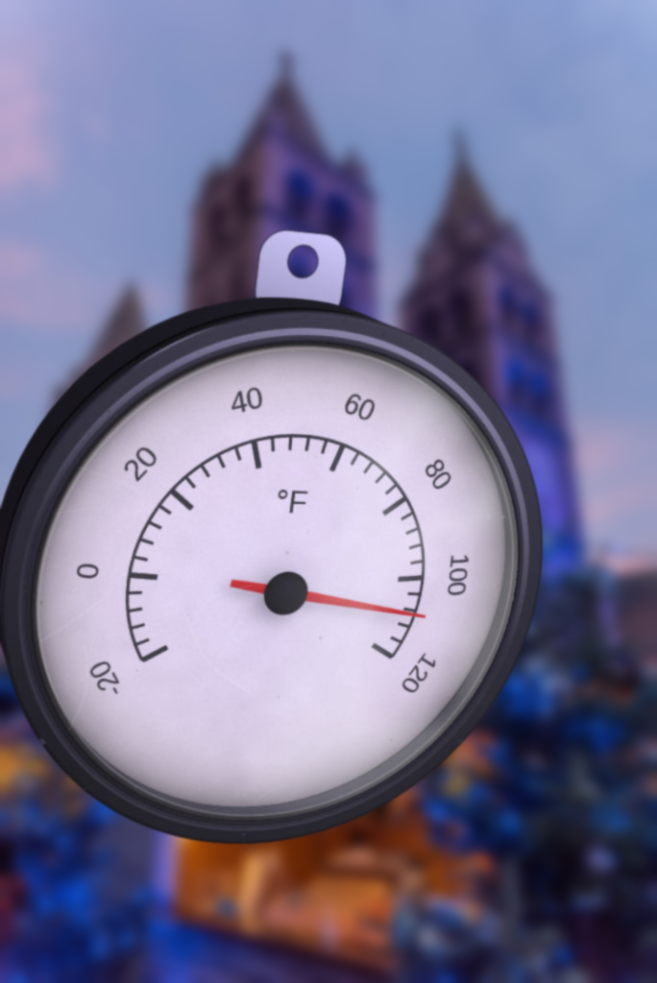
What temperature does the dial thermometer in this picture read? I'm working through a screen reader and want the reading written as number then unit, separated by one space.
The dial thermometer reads 108 °F
